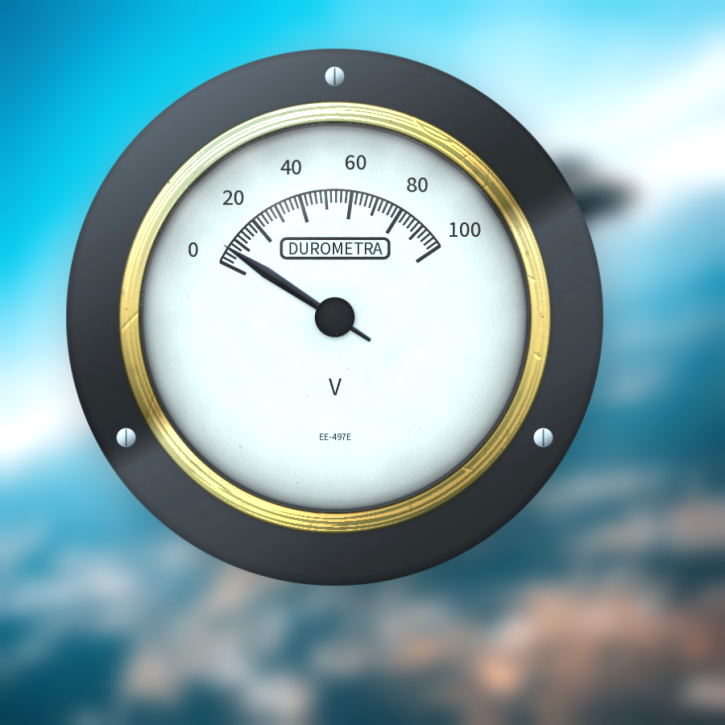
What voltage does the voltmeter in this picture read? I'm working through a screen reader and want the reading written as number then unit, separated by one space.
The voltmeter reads 6 V
